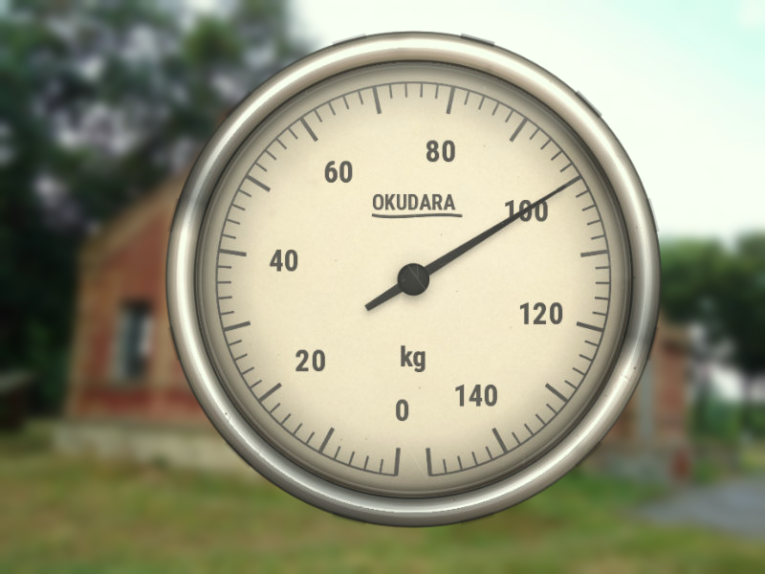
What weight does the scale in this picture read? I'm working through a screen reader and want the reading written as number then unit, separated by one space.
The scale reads 100 kg
